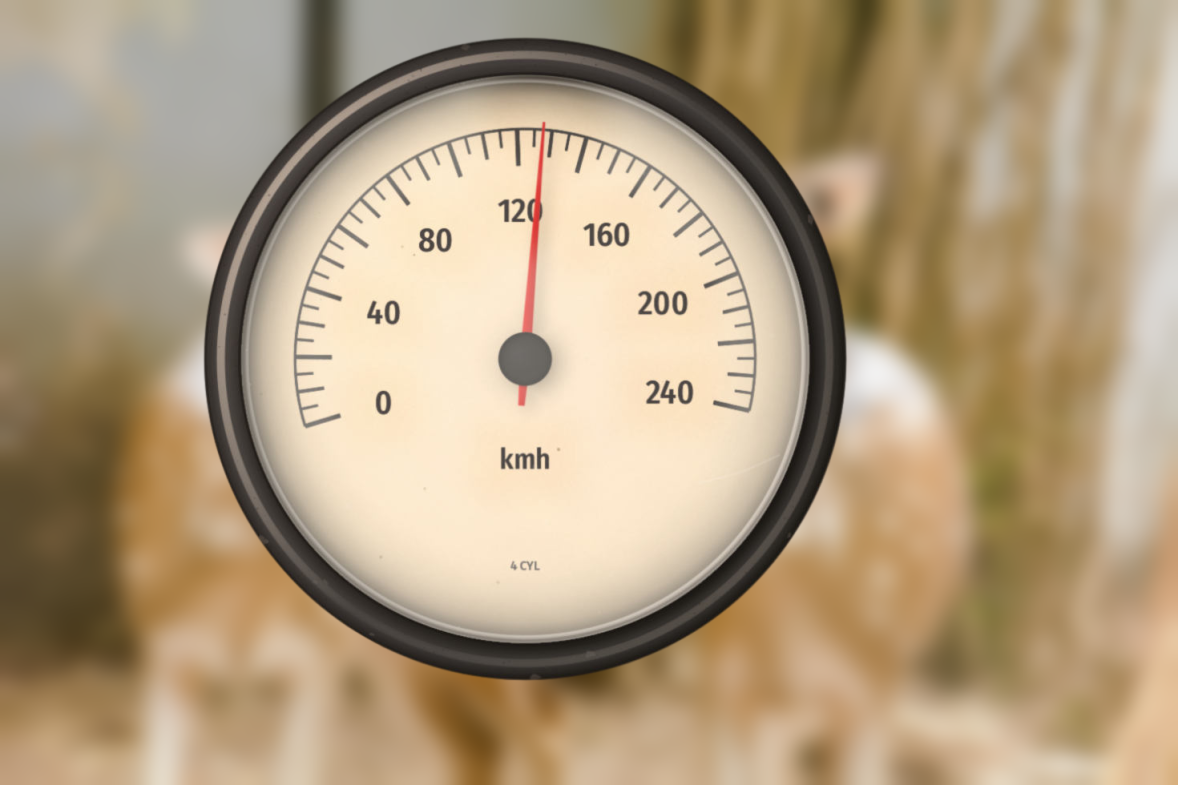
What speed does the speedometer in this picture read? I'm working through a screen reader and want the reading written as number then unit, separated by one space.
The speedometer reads 127.5 km/h
